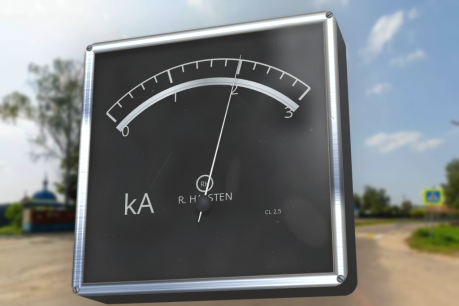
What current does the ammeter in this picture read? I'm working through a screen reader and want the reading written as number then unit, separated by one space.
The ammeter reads 2 kA
